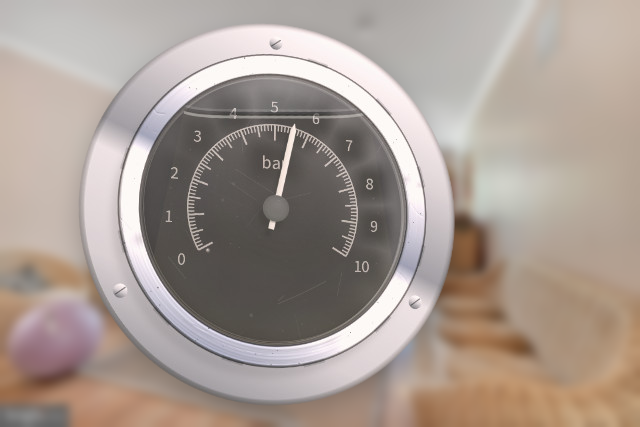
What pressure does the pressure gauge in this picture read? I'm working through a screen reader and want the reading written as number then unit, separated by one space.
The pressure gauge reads 5.5 bar
